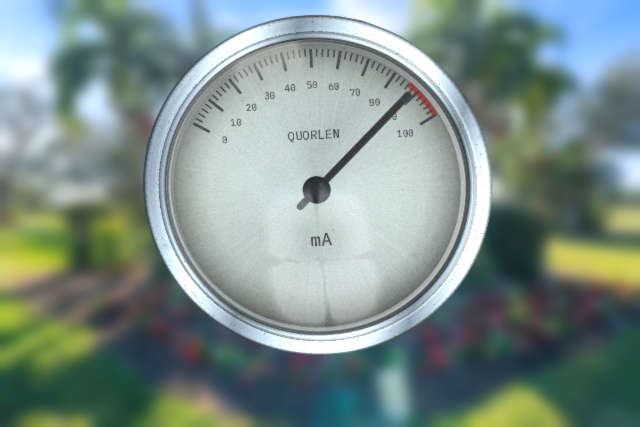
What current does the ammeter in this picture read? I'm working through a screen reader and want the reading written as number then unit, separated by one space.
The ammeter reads 88 mA
